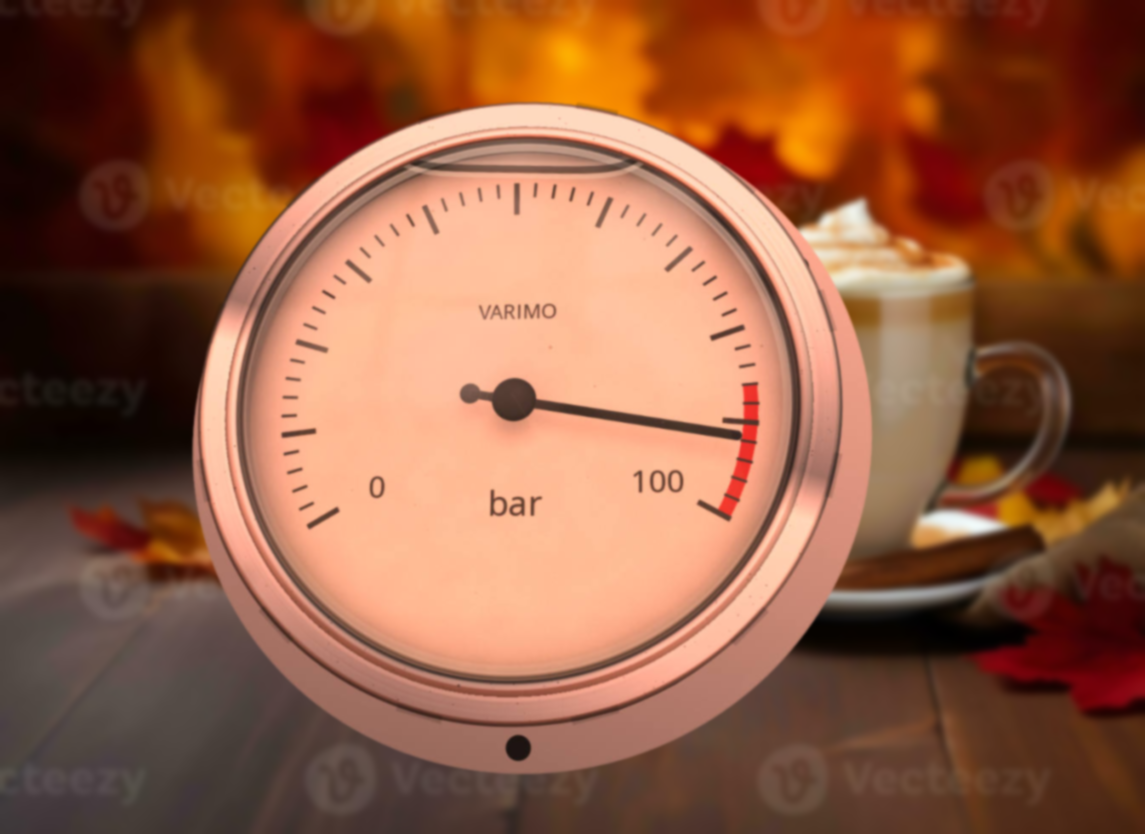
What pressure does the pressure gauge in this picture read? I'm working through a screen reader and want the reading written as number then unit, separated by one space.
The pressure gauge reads 92 bar
